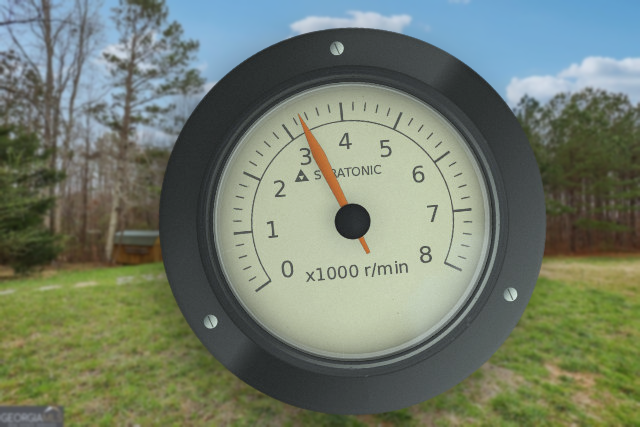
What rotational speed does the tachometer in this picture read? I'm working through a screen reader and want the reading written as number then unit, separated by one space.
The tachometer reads 3300 rpm
